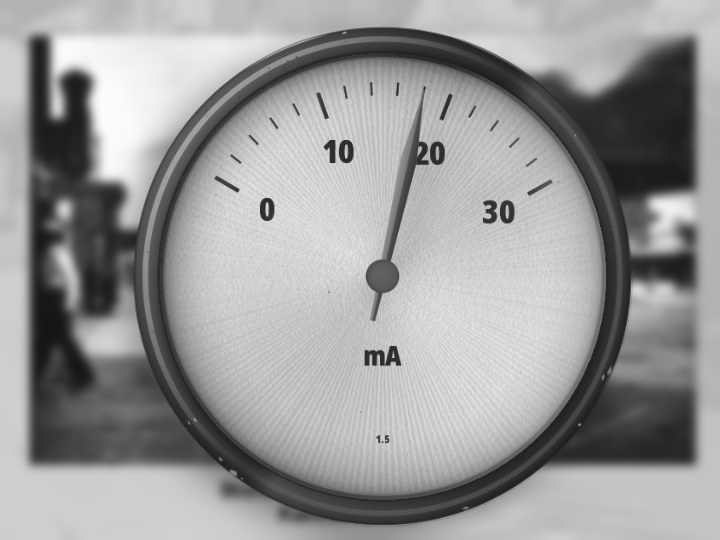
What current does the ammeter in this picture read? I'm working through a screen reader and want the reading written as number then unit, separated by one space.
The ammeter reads 18 mA
